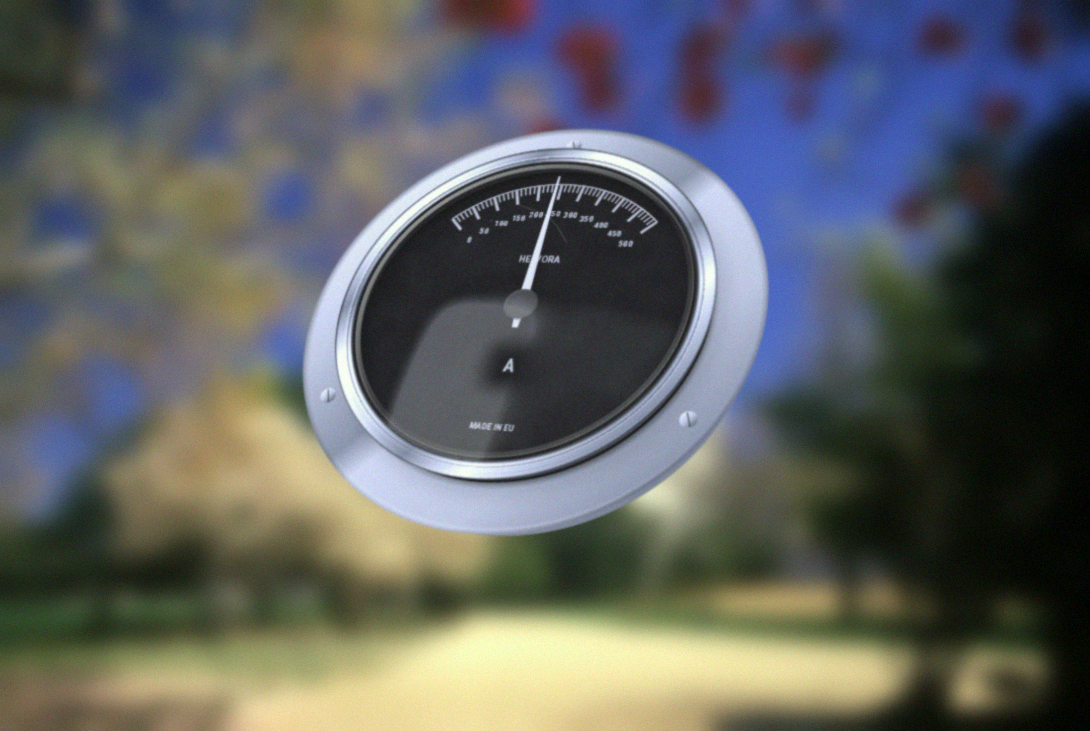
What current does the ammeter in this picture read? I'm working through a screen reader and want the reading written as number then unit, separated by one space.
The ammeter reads 250 A
